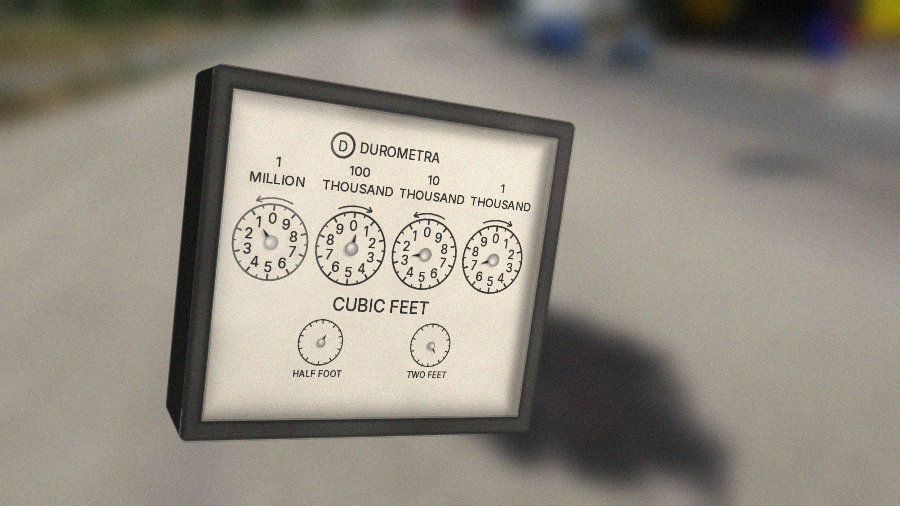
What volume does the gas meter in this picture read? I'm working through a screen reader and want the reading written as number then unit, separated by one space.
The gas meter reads 102700 ft³
